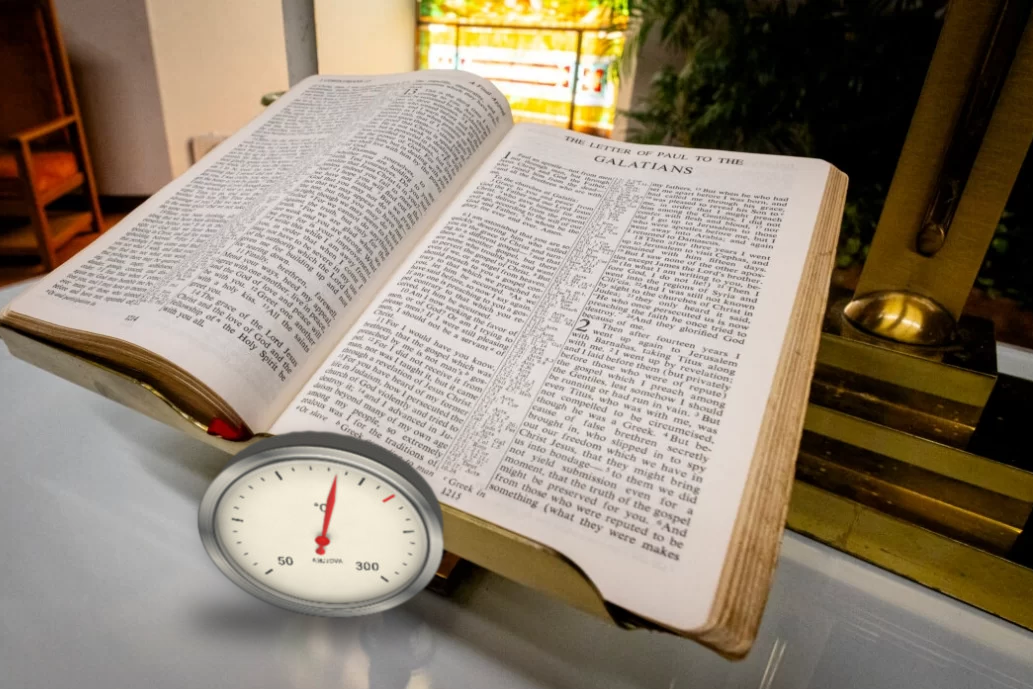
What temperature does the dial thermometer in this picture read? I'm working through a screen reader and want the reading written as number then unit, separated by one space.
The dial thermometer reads 185 °C
